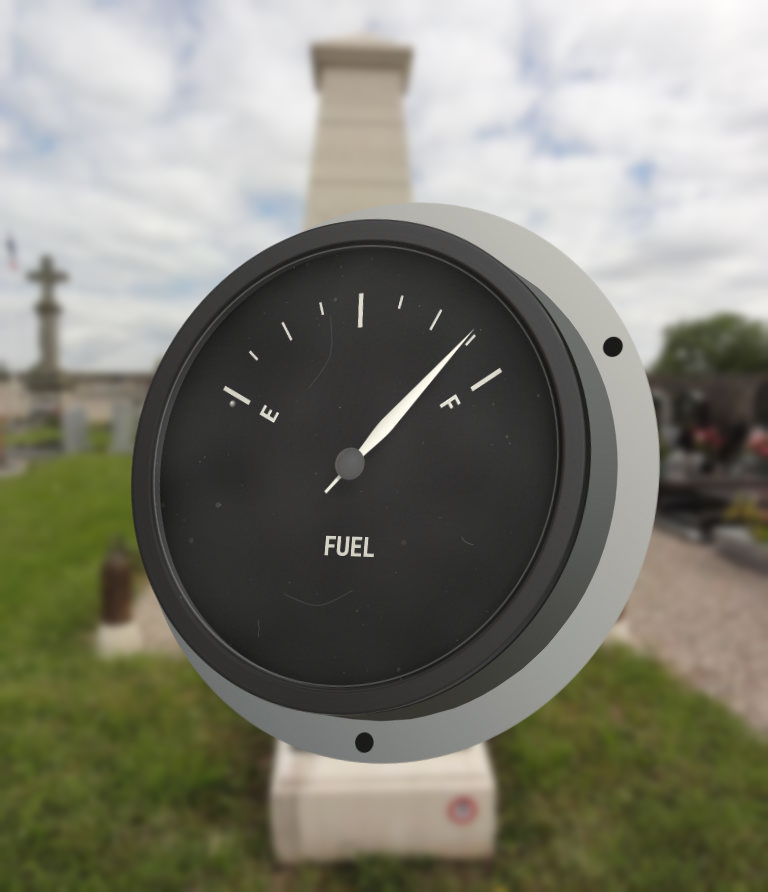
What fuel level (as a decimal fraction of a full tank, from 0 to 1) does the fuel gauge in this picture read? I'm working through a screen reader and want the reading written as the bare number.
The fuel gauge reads 0.875
